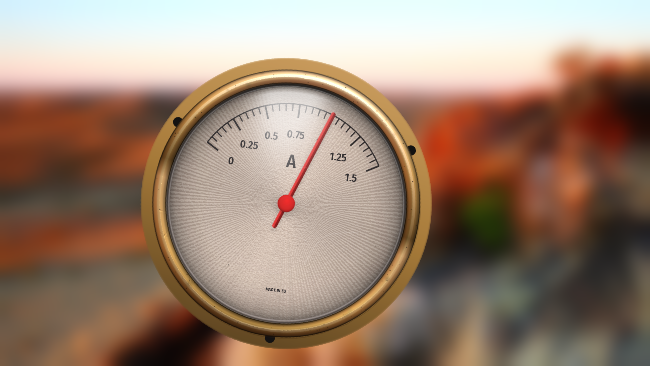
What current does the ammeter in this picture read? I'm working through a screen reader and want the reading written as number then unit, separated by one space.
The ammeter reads 1 A
